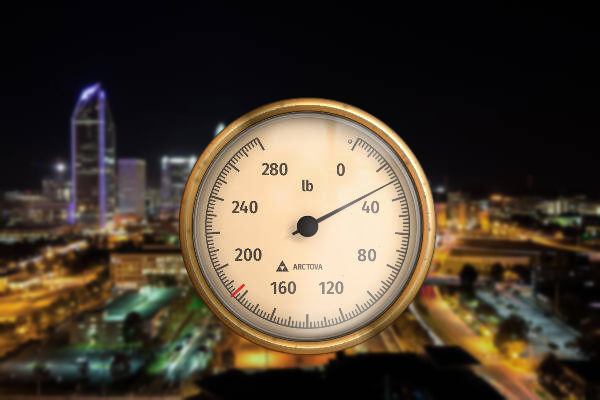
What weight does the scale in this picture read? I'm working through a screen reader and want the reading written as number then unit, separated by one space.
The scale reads 30 lb
